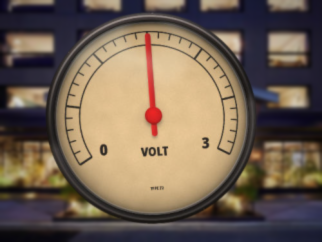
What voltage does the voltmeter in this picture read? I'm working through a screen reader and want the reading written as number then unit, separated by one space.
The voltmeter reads 1.5 V
